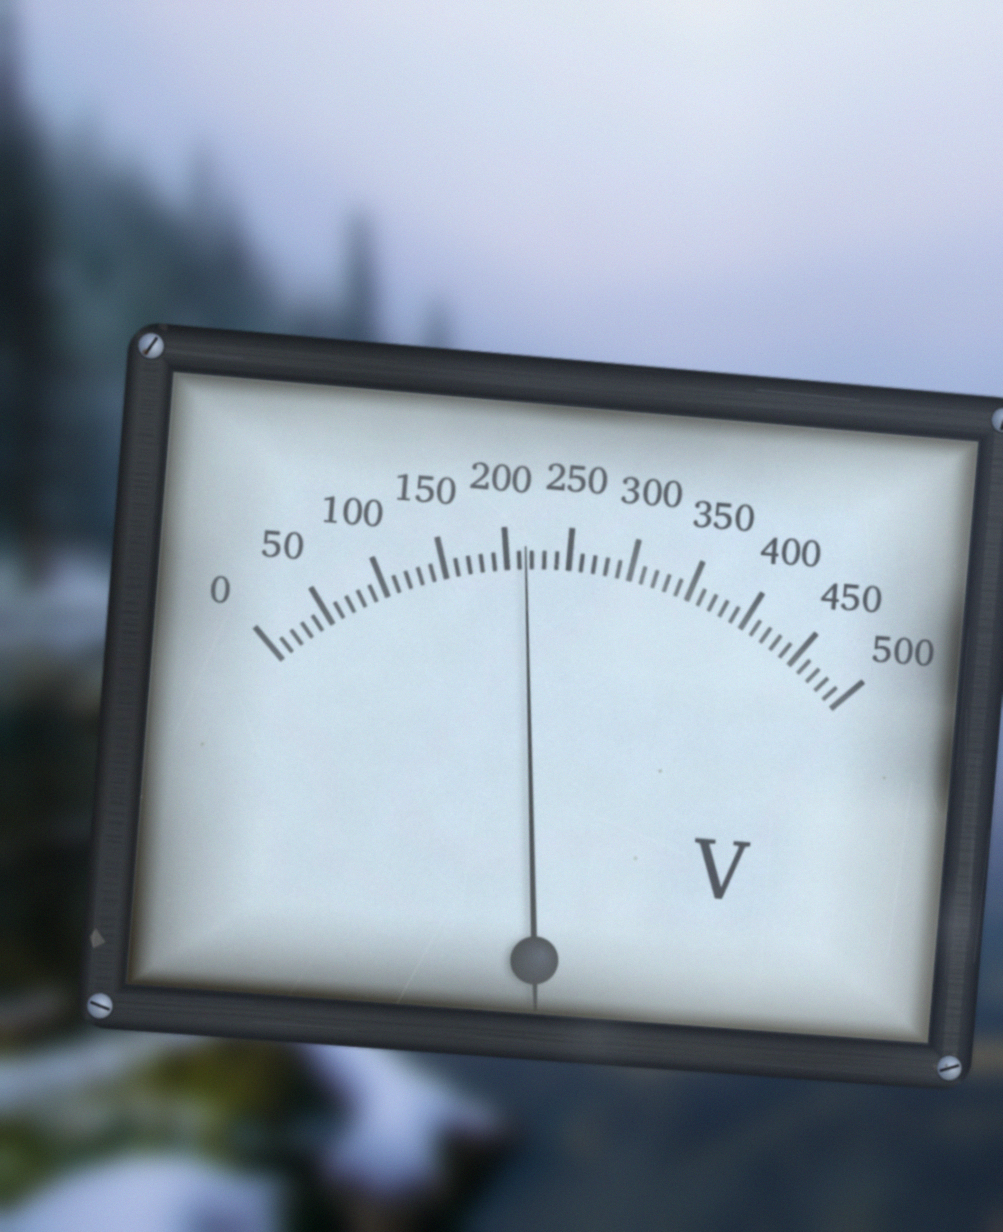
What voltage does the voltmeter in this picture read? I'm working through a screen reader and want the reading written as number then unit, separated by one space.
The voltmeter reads 215 V
